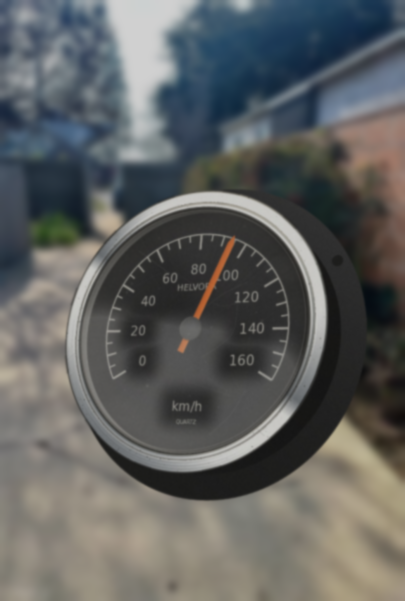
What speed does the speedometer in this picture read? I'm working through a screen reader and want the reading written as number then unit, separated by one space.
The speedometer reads 95 km/h
